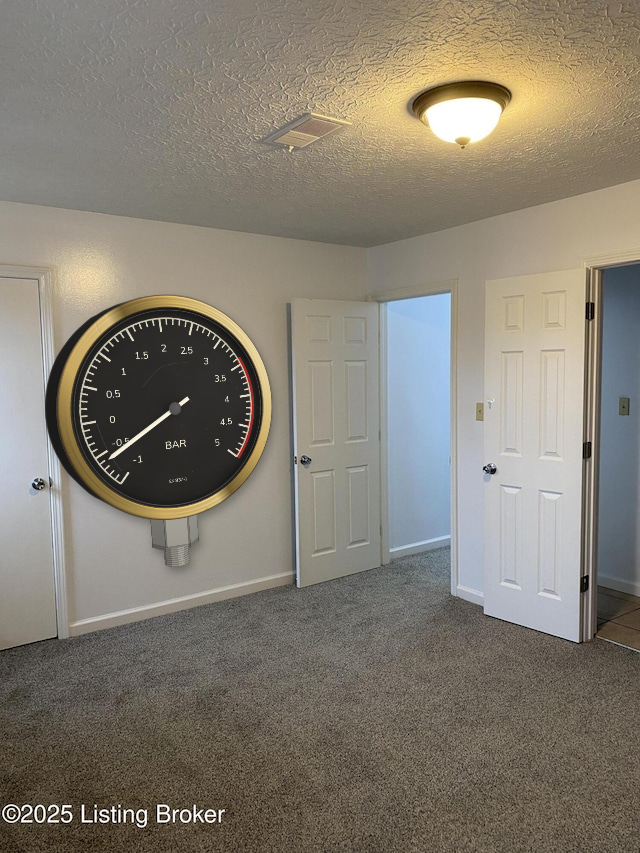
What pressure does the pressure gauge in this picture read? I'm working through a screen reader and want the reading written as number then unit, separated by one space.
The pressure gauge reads -0.6 bar
